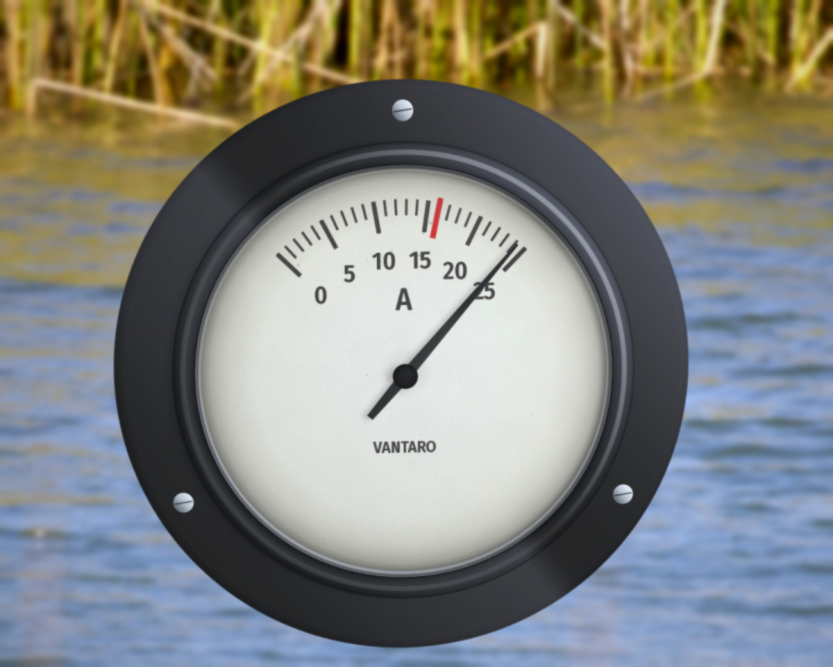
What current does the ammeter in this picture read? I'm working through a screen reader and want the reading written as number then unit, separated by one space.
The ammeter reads 24 A
